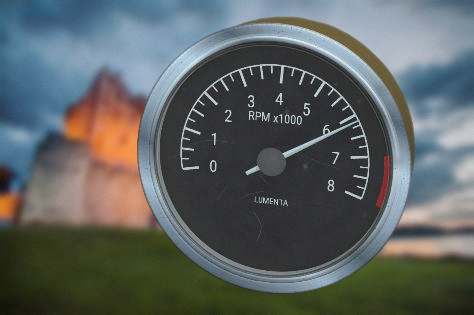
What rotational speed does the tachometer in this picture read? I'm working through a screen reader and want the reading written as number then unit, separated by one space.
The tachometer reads 6125 rpm
